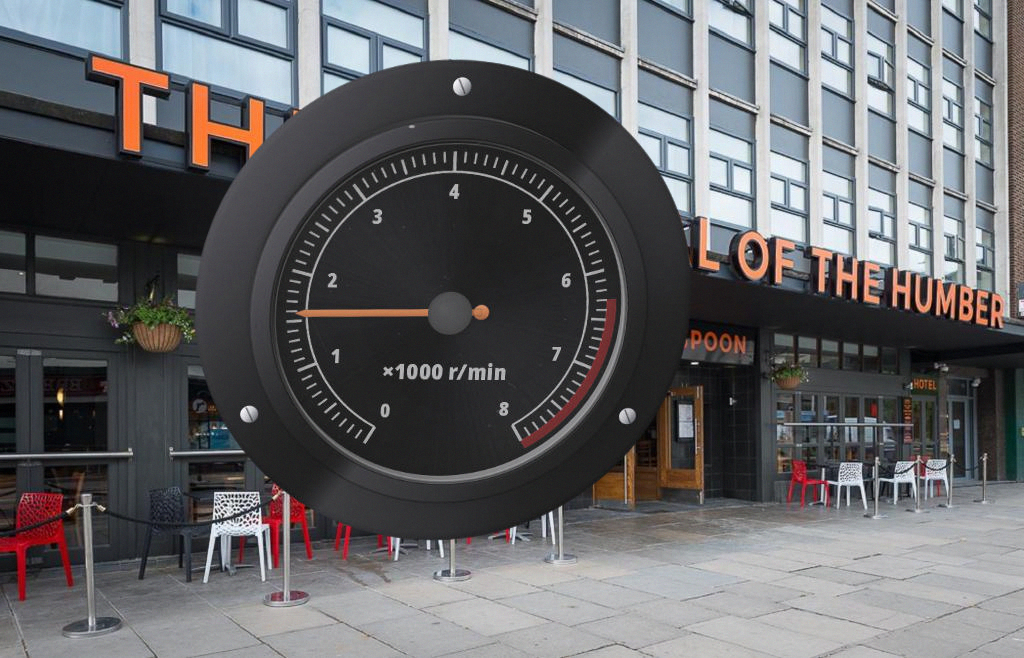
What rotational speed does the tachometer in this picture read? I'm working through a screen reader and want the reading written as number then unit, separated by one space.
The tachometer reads 1600 rpm
